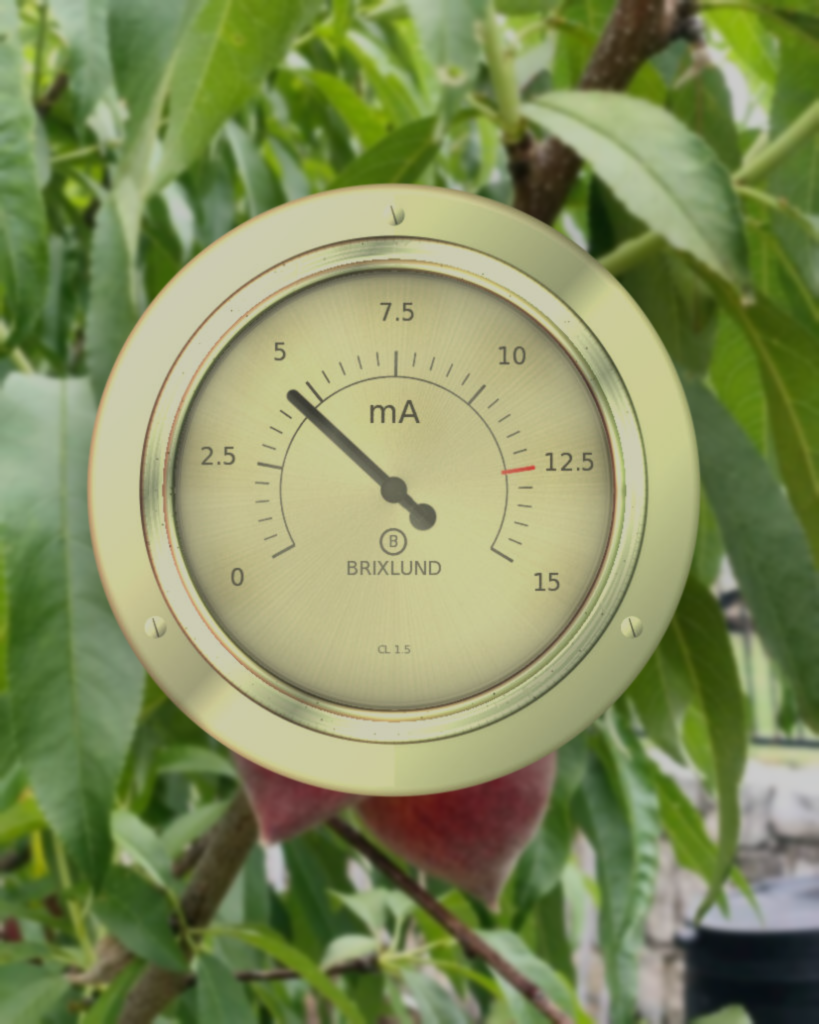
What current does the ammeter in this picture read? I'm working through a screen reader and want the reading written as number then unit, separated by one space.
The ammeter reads 4.5 mA
